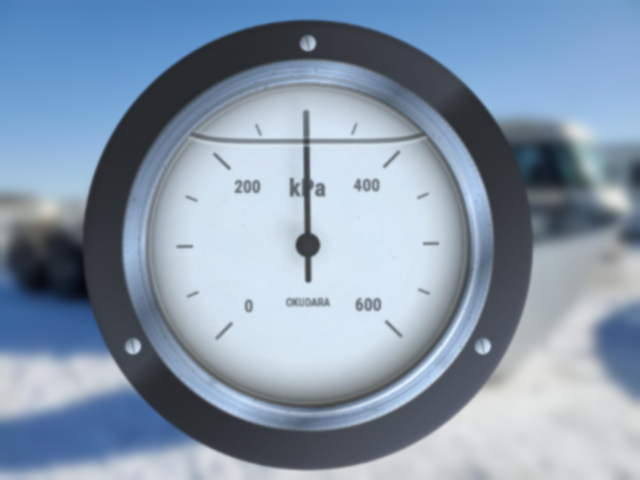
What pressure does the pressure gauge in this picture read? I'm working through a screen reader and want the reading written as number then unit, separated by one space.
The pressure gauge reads 300 kPa
